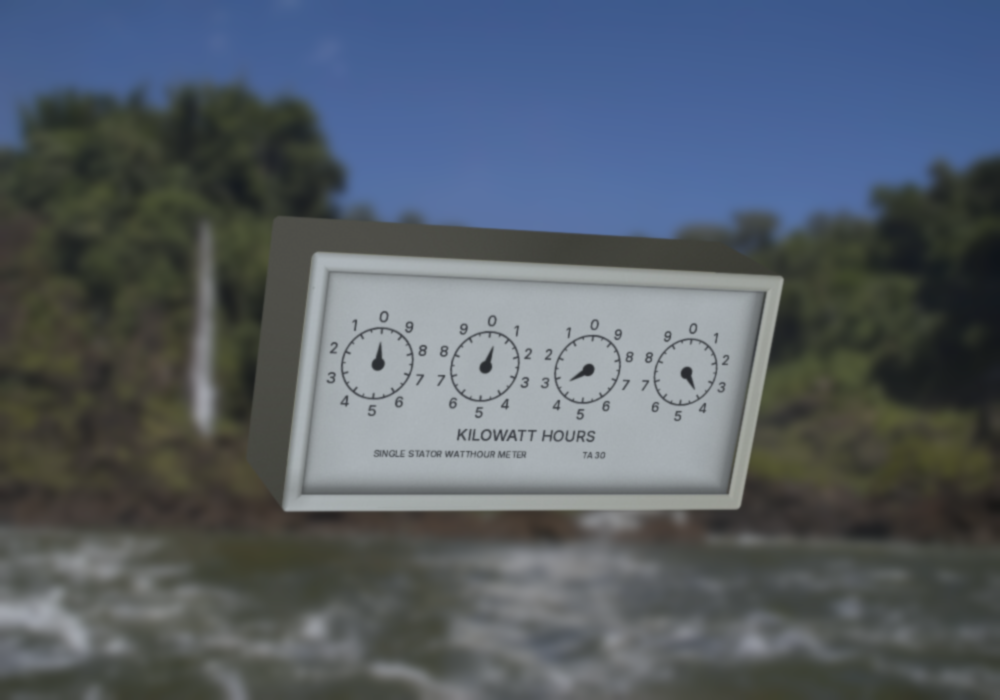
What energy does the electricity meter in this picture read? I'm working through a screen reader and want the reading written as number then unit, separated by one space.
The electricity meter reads 34 kWh
